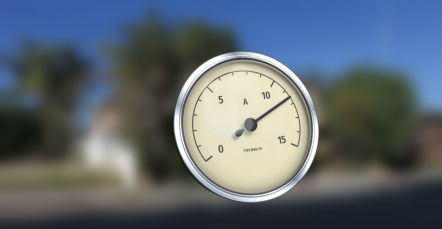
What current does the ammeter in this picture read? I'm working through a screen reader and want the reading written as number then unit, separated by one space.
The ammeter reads 11.5 A
